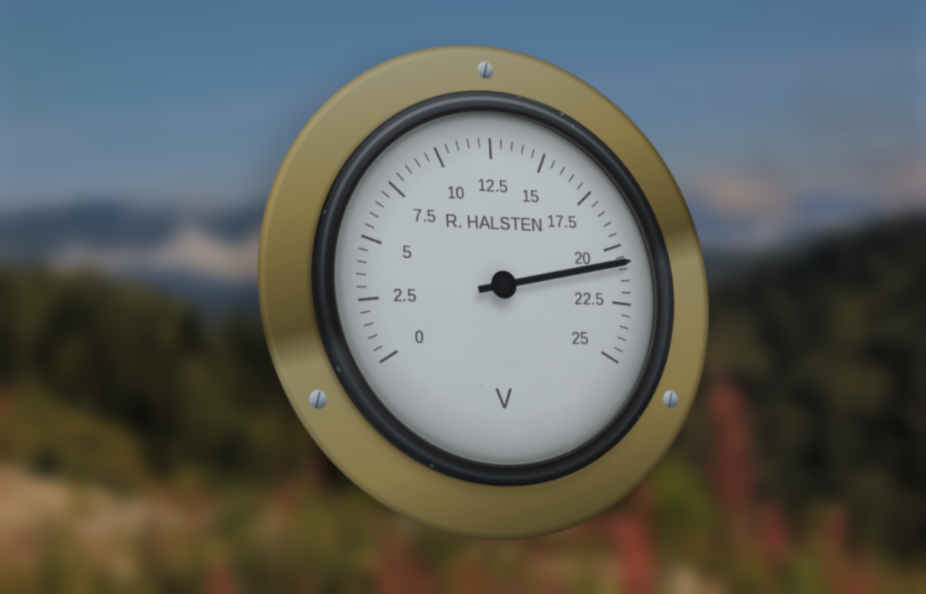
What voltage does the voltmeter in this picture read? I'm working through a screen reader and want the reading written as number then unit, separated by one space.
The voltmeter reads 20.75 V
